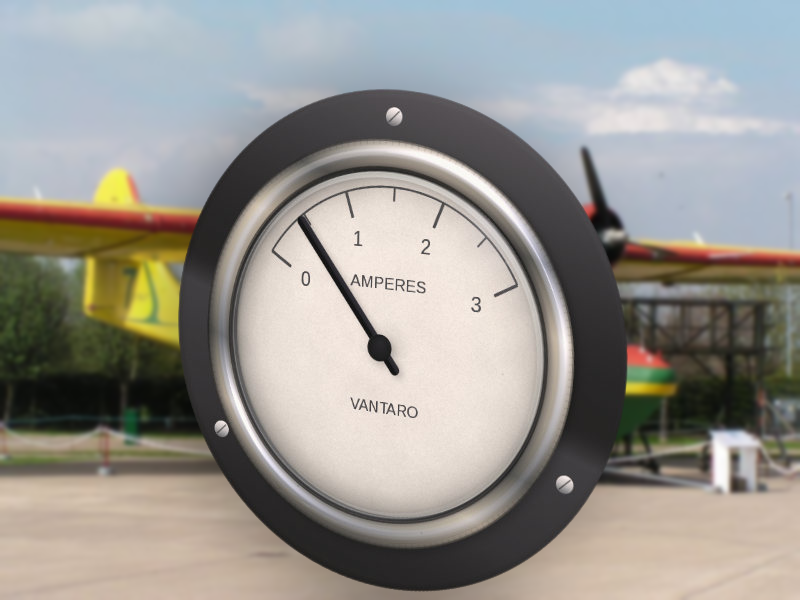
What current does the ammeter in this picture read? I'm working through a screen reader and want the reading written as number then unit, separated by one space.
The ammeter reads 0.5 A
